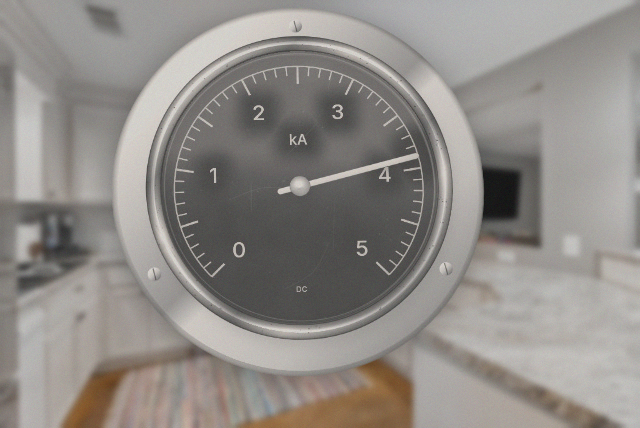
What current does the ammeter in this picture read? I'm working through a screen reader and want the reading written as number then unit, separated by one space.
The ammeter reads 3.9 kA
